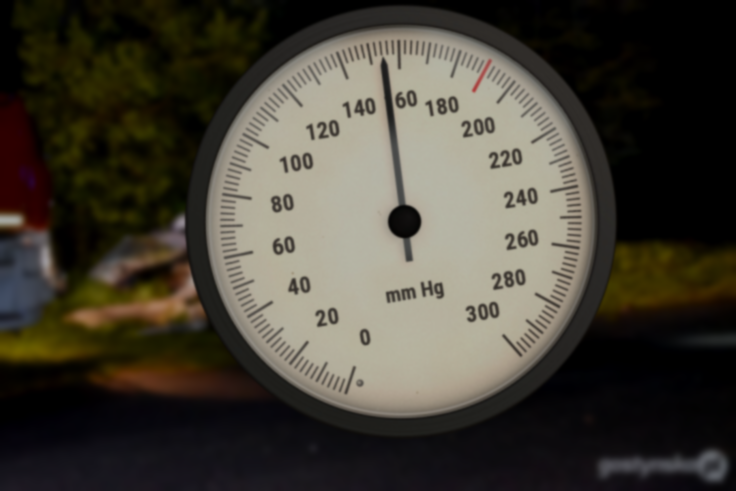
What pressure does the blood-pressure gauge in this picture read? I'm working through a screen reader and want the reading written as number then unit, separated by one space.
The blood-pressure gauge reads 154 mmHg
